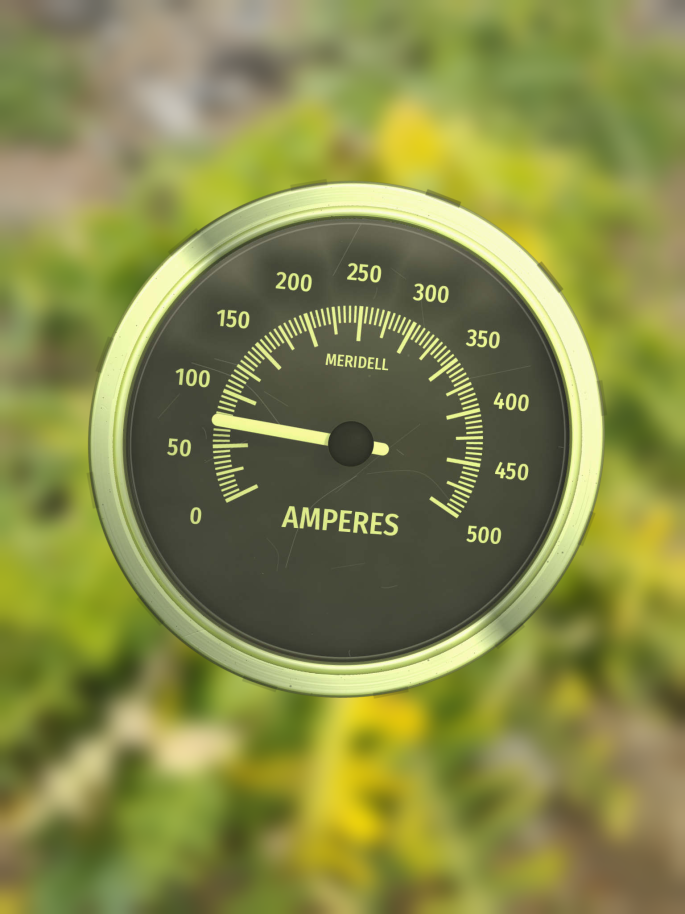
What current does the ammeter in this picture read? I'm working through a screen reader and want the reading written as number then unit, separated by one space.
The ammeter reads 75 A
